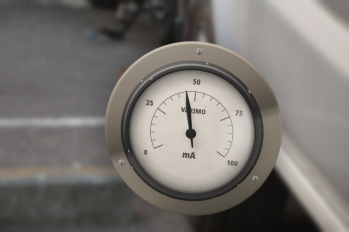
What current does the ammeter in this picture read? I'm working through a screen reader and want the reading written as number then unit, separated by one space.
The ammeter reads 45 mA
